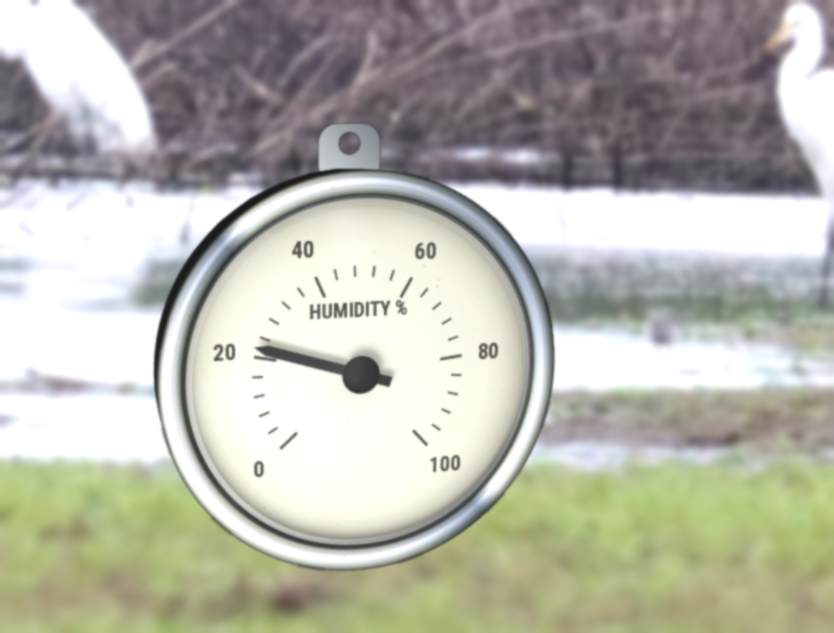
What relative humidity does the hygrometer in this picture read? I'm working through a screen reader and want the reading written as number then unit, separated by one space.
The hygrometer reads 22 %
